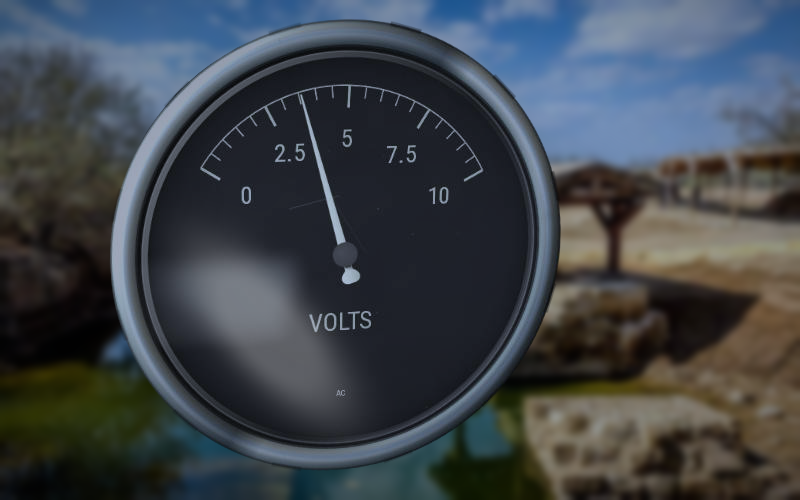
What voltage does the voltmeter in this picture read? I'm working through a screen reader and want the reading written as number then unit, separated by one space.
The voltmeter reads 3.5 V
